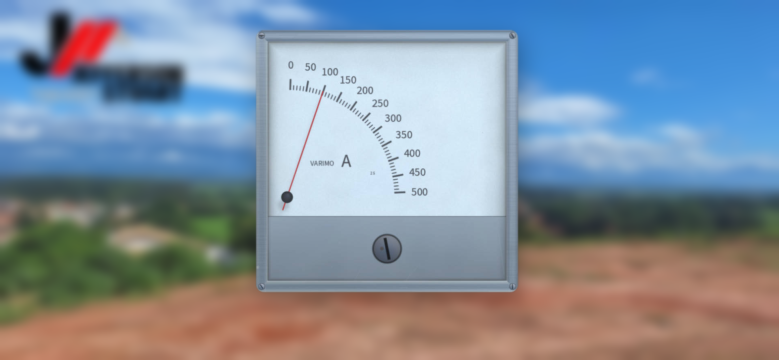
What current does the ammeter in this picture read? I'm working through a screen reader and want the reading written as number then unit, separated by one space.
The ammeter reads 100 A
